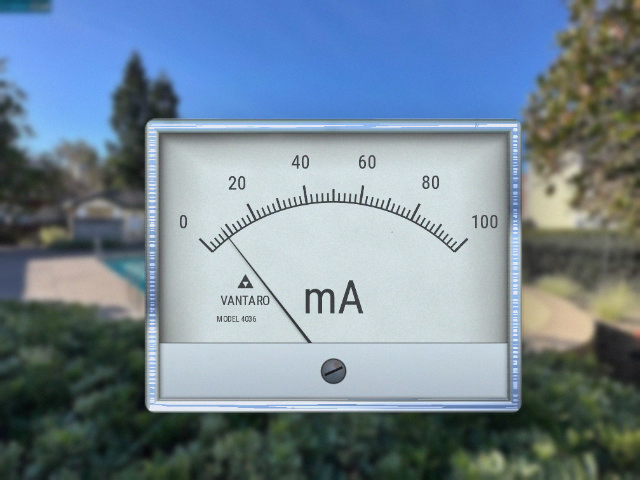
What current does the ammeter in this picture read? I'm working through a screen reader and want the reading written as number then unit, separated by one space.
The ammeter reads 8 mA
